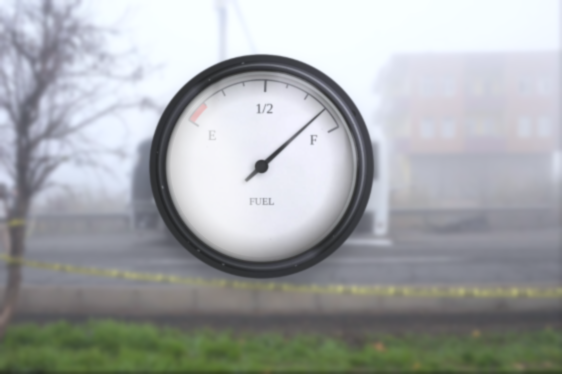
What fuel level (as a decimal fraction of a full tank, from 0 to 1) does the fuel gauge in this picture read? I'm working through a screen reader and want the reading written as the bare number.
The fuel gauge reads 0.875
